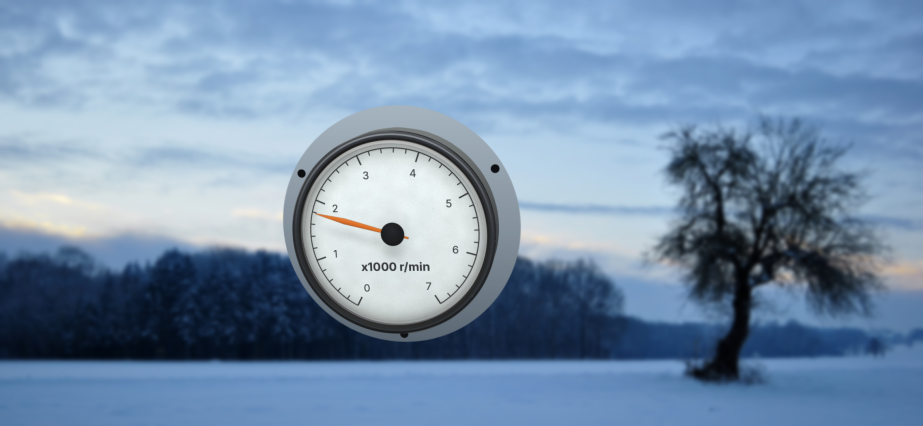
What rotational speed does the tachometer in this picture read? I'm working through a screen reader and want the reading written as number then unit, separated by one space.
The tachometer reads 1800 rpm
